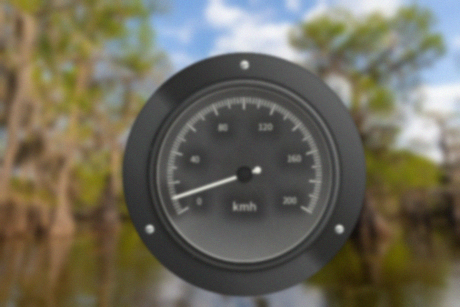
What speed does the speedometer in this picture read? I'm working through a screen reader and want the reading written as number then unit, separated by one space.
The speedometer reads 10 km/h
